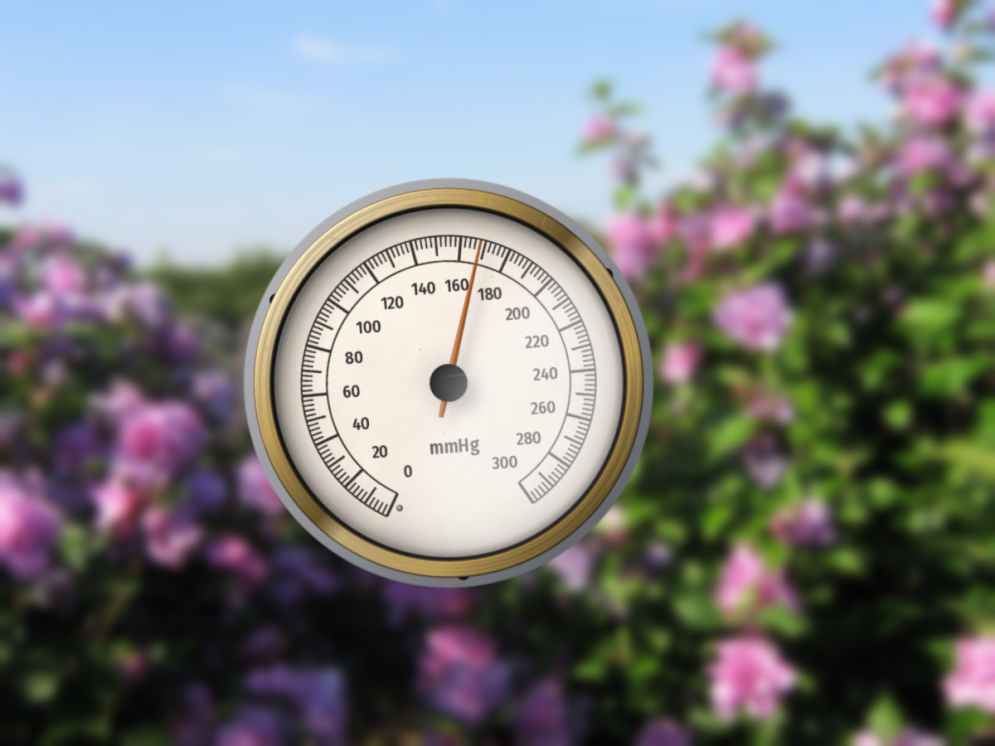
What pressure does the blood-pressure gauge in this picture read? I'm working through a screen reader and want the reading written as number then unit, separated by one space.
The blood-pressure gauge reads 168 mmHg
